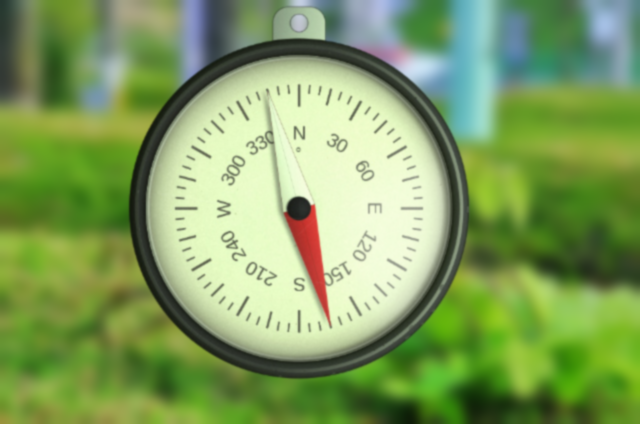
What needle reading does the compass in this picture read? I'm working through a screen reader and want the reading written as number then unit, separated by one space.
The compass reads 165 °
